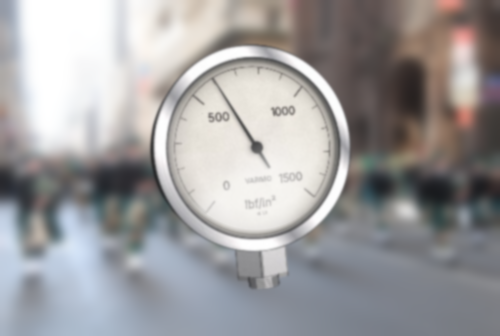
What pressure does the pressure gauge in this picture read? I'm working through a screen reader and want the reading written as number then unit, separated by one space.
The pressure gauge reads 600 psi
